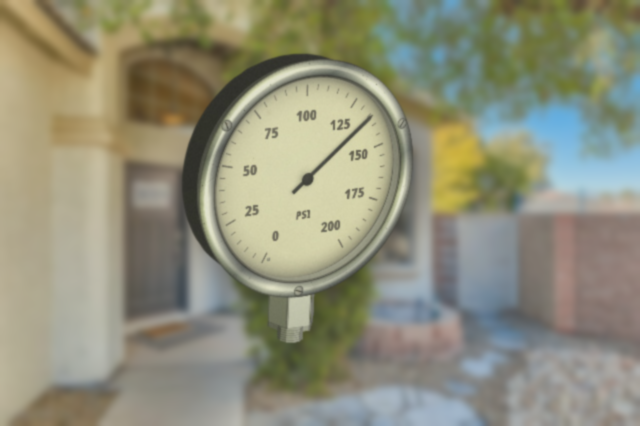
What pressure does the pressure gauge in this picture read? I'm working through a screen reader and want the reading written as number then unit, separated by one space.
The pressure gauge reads 135 psi
